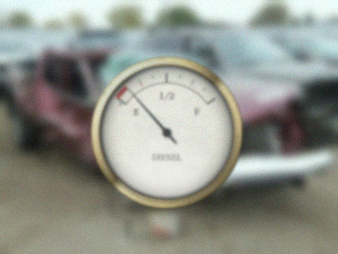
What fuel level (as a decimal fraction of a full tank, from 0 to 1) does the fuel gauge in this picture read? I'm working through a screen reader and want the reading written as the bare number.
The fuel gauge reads 0.125
